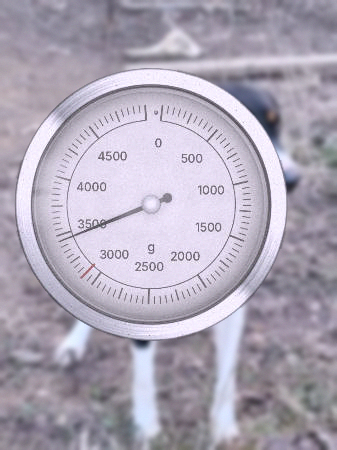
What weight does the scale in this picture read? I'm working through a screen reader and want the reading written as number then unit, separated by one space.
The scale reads 3450 g
